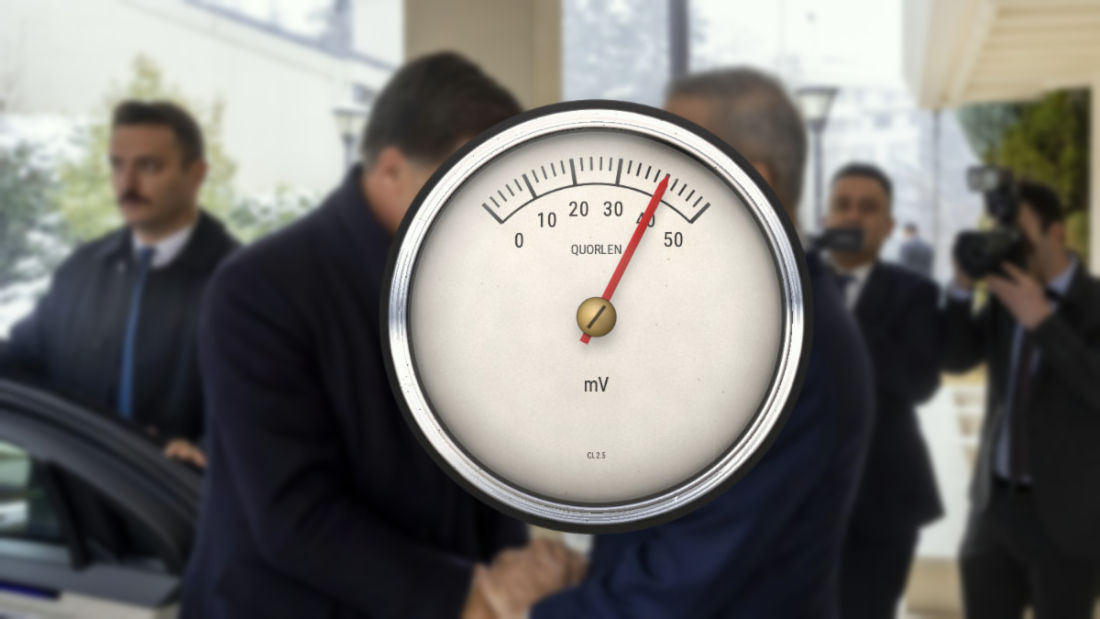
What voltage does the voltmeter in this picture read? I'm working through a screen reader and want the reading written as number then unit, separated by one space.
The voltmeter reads 40 mV
